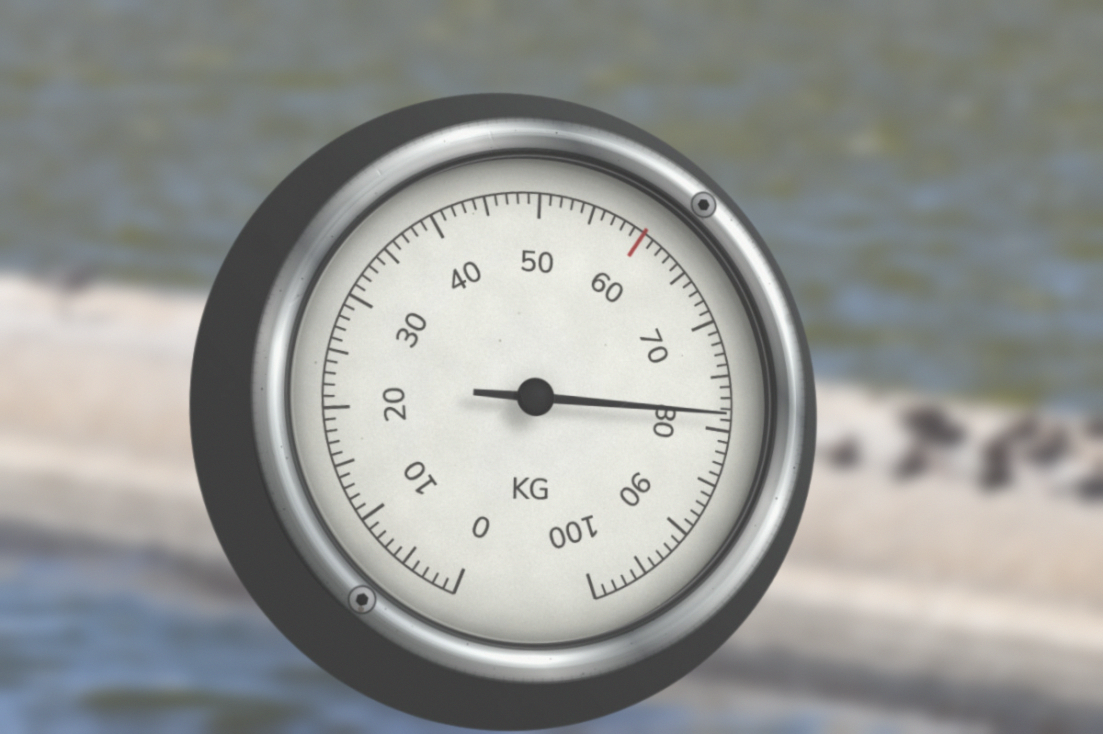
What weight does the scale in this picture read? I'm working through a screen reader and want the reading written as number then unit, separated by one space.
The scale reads 78.5 kg
